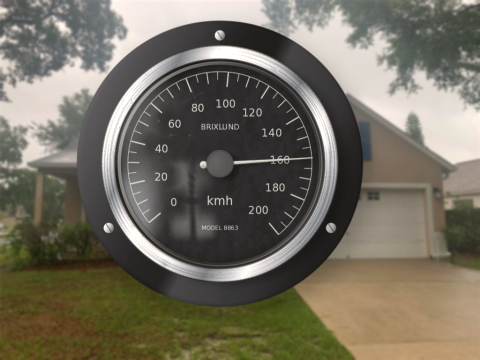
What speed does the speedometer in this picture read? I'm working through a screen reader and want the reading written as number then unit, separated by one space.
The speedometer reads 160 km/h
